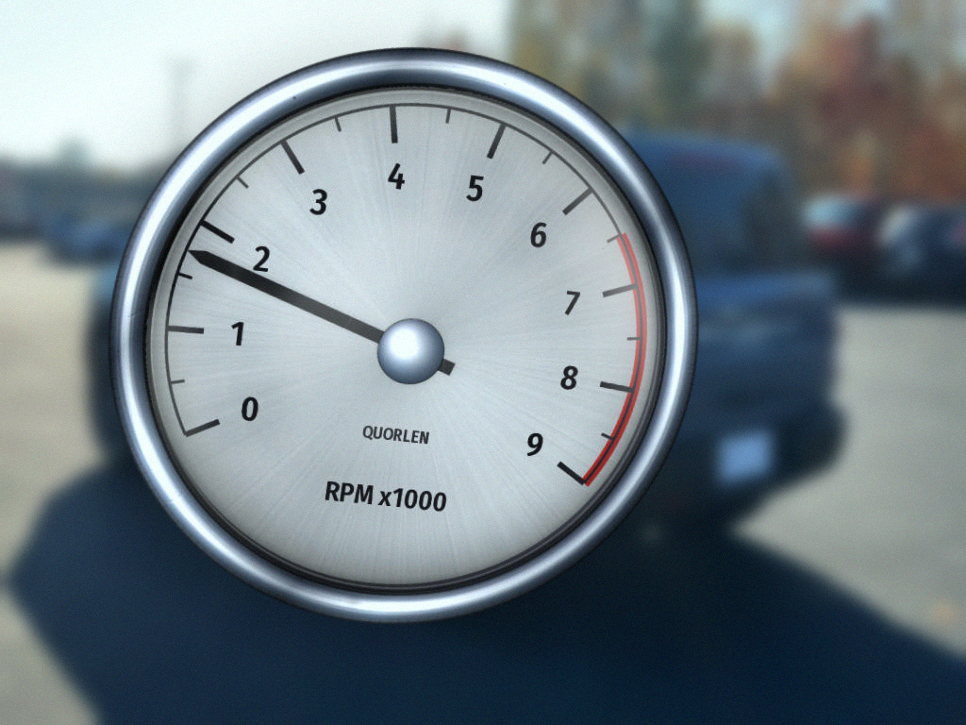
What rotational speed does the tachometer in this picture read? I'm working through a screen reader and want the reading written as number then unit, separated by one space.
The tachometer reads 1750 rpm
